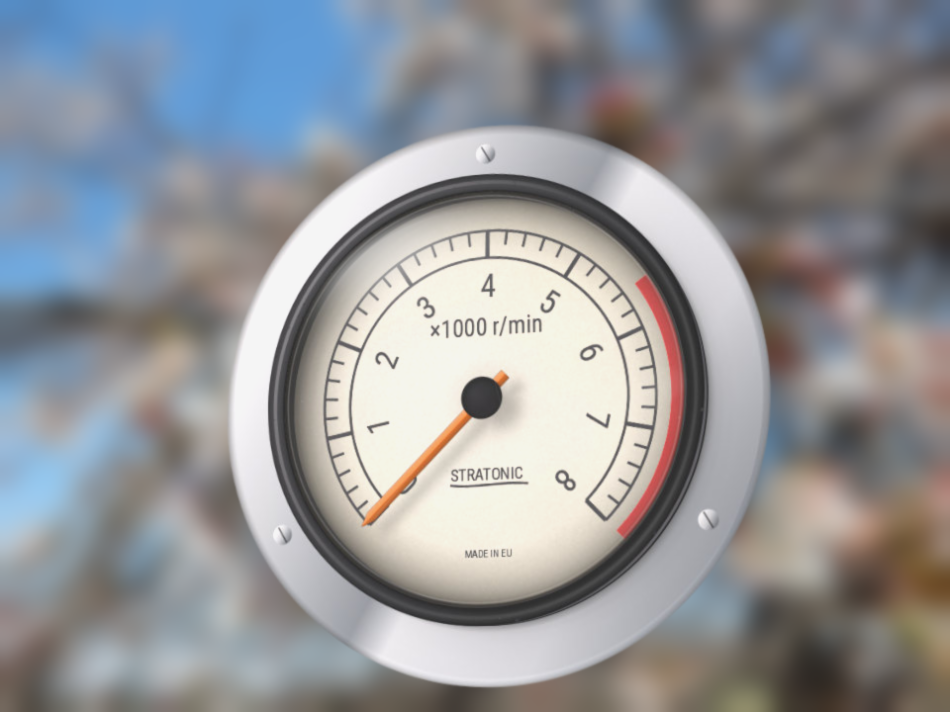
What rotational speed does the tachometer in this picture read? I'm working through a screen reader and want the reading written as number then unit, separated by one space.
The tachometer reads 0 rpm
